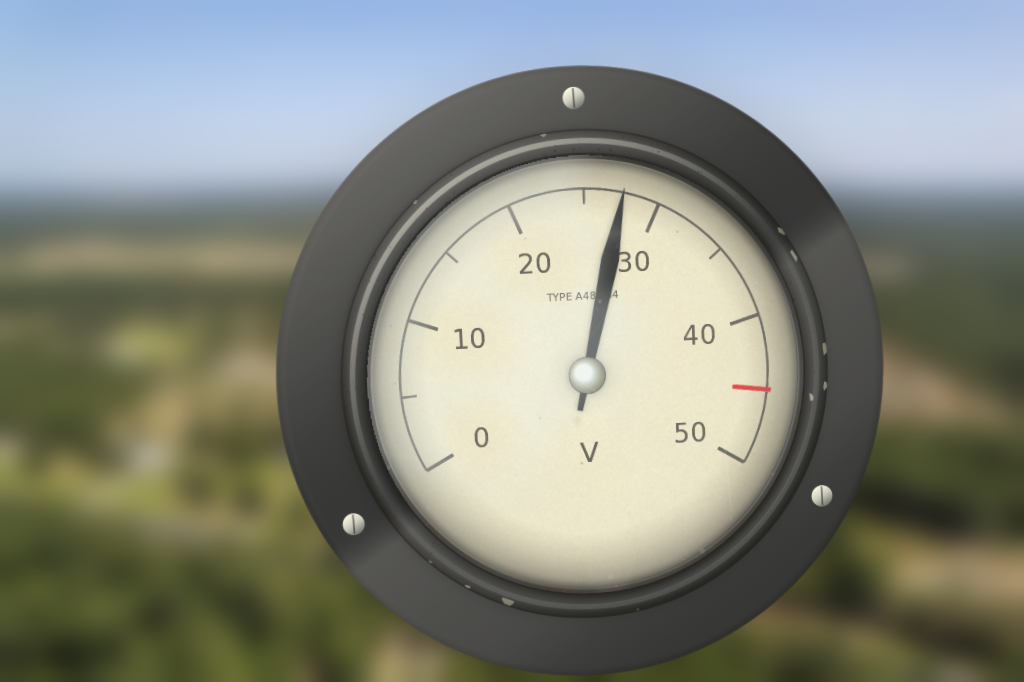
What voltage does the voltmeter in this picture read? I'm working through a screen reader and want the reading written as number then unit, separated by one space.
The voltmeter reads 27.5 V
